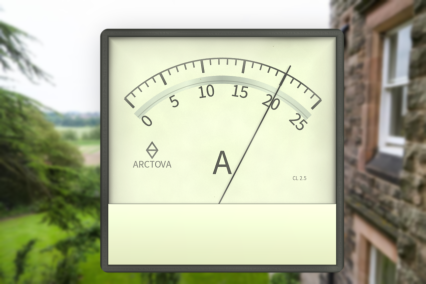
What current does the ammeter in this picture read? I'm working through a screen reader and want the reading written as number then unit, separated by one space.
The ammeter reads 20 A
